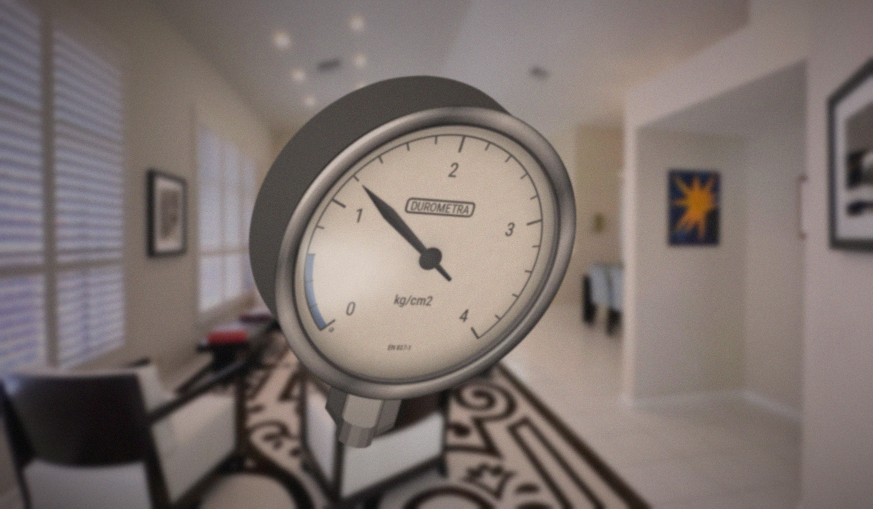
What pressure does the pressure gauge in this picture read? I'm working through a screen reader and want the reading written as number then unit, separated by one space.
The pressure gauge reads 1.2 kg/cm²
